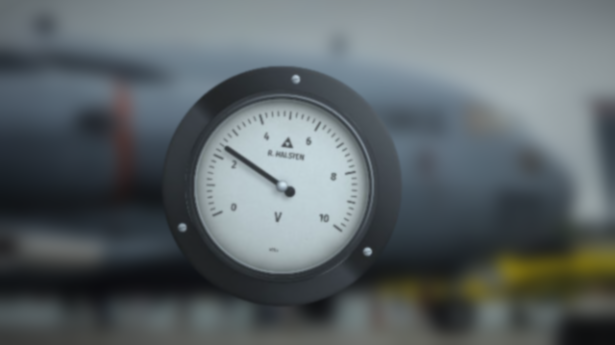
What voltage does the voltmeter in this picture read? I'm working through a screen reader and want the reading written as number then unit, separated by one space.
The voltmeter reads 2.4 V
